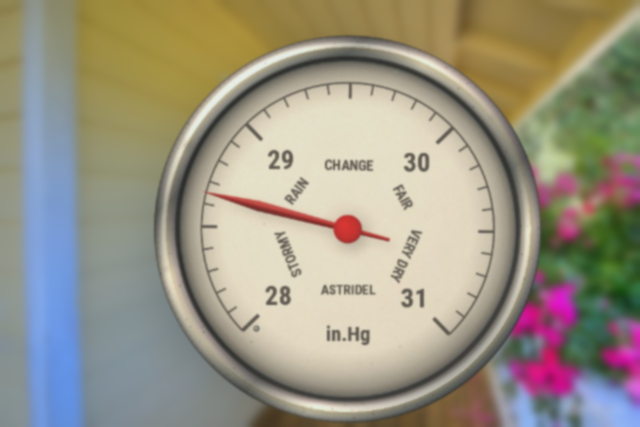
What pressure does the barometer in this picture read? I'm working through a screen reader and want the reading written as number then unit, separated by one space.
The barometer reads 28.65 inHg
